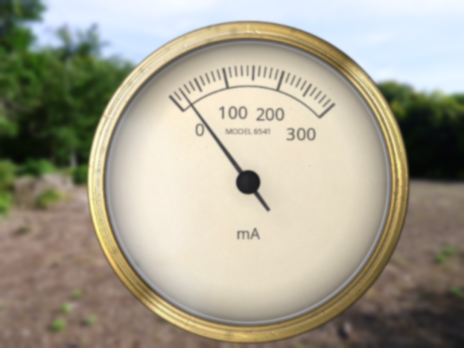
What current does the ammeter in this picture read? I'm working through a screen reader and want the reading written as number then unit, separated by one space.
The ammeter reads 20 mA
